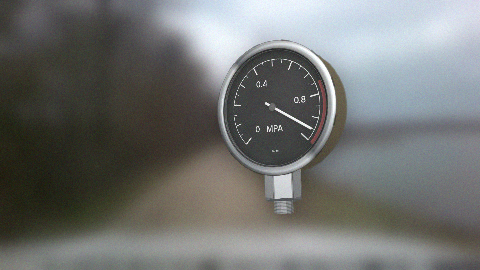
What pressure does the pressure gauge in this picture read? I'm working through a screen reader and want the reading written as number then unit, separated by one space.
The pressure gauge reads 0.95 MPa
